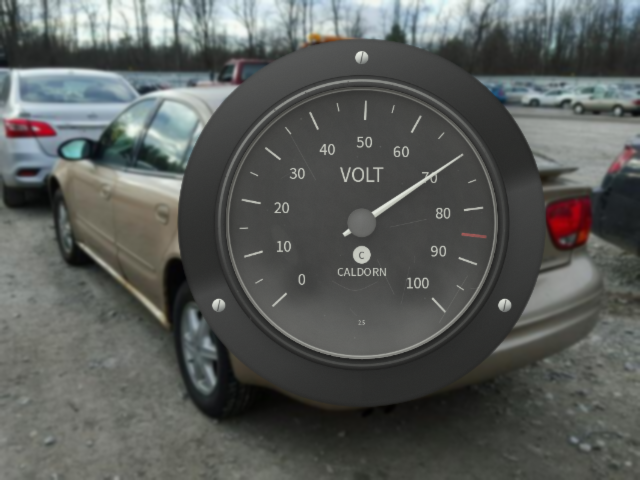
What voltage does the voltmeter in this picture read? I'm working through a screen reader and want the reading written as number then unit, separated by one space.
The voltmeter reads 70 V
